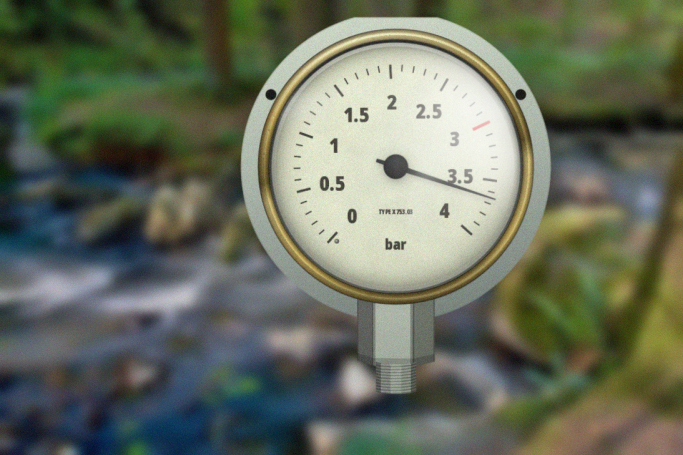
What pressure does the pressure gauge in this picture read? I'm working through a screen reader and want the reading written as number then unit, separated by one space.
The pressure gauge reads 3.65 bar
